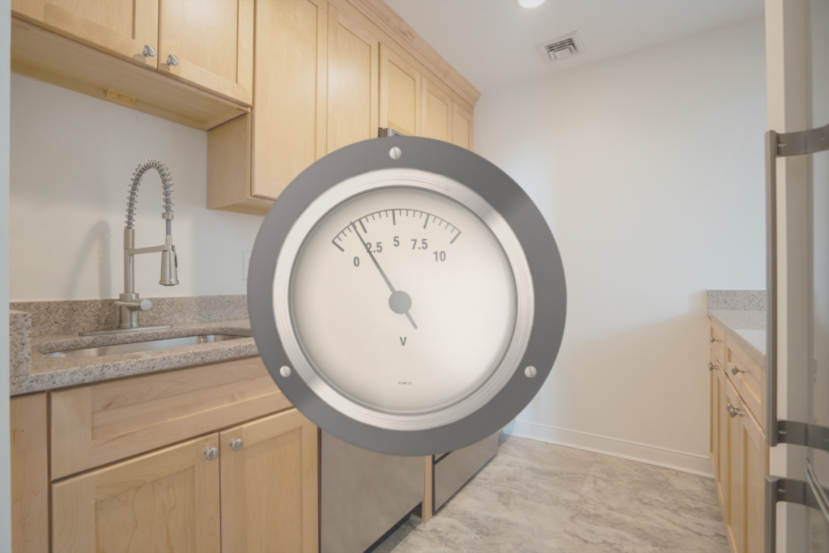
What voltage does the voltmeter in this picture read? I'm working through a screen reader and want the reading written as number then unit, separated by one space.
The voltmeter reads 2 V
